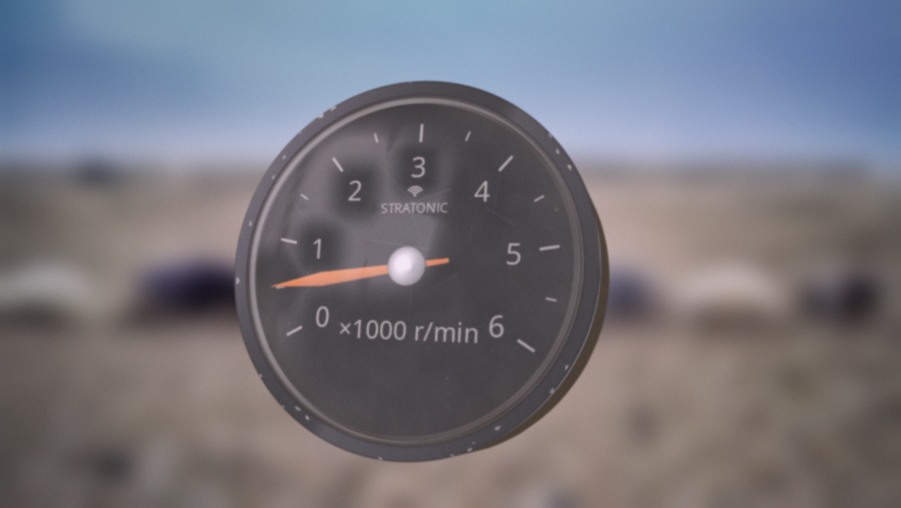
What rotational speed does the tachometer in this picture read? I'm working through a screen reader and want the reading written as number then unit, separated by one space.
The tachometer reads 500 rpm
